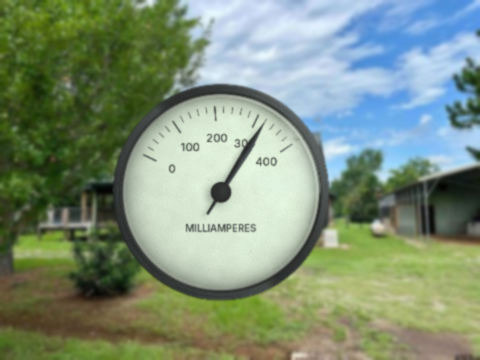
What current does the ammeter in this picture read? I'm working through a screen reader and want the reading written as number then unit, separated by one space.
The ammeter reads 320 mA
